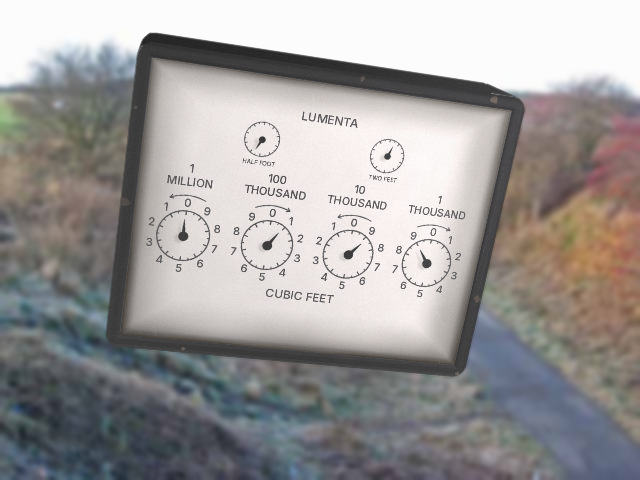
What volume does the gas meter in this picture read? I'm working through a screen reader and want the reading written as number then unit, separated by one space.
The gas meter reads 8900 ft³
